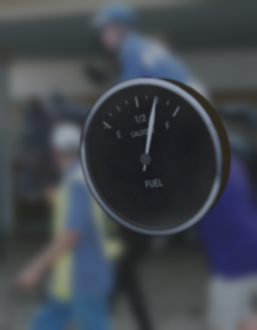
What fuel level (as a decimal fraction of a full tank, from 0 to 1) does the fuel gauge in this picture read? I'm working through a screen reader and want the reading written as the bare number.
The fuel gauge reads 0.75
